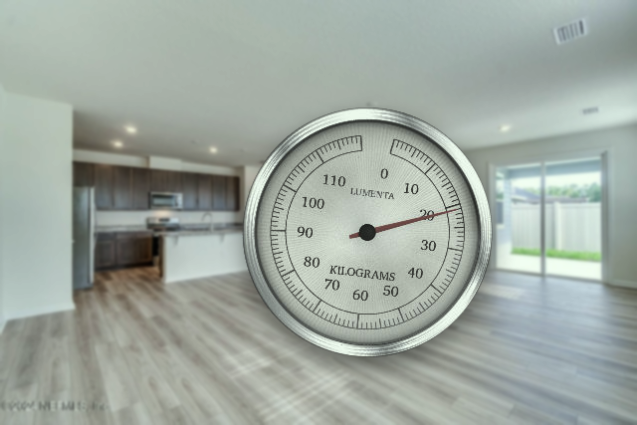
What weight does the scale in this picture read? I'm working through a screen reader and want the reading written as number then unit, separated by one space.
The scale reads 21 kg
